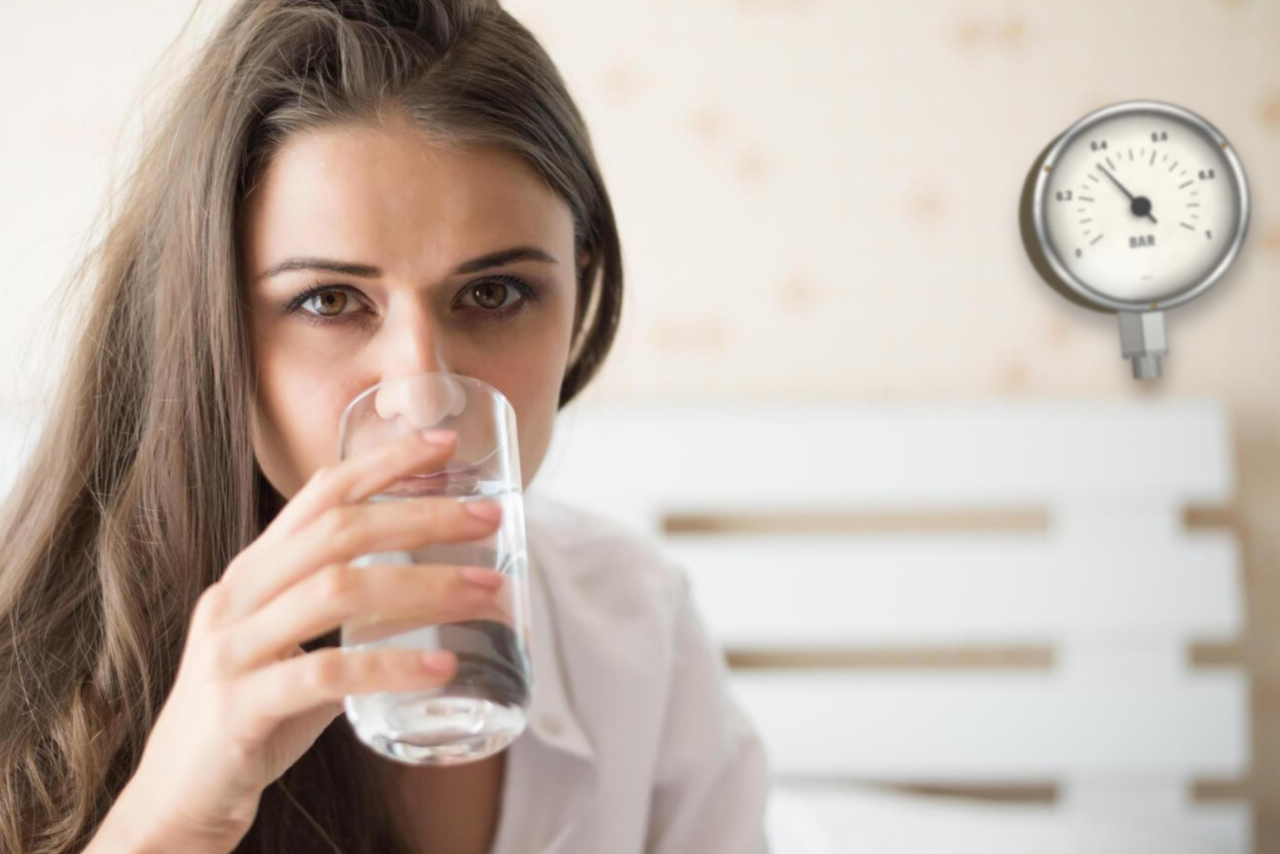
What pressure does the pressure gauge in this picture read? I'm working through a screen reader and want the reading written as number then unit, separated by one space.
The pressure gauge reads 0.35 bar
